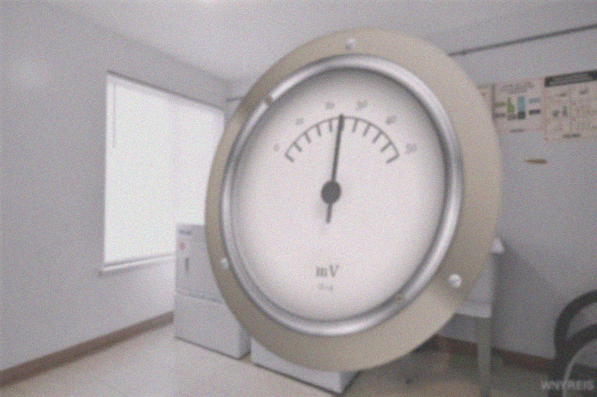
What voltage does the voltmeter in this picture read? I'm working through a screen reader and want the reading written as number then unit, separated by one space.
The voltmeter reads 25 mV
